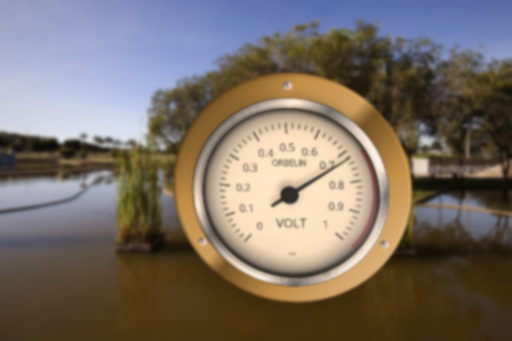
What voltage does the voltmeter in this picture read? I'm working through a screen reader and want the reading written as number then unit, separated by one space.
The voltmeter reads 0.72 V
